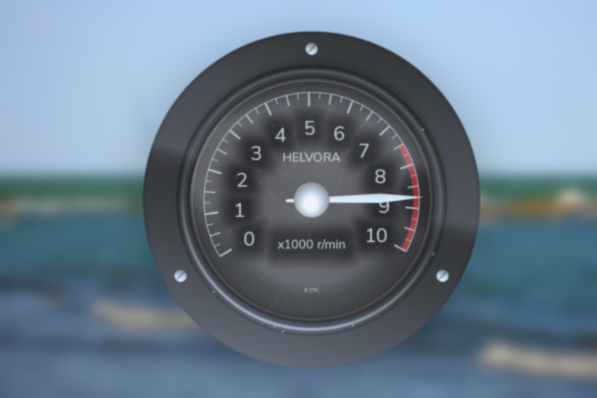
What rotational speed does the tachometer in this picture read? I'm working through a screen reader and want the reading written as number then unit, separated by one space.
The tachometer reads 8750 rpm
